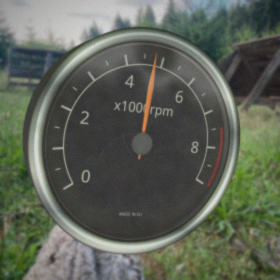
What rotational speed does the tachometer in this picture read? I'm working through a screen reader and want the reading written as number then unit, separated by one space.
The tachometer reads 4750 rpm
